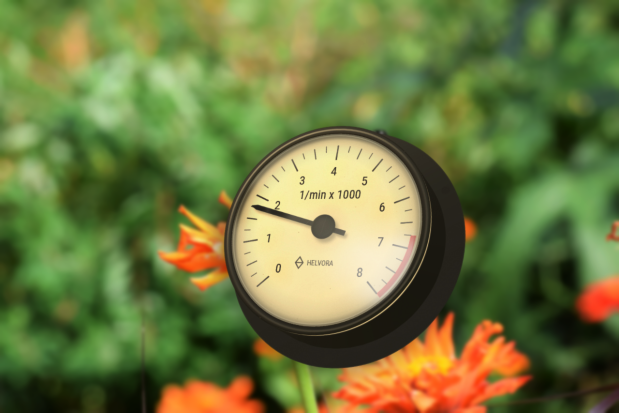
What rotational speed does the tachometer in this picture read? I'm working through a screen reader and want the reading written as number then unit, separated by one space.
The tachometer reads 1750 rpm
